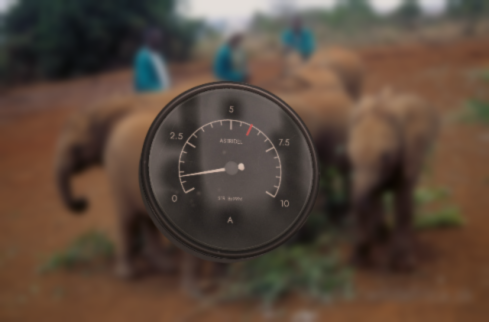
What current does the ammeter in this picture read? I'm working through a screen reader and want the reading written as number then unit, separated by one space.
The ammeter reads 0.75 A
